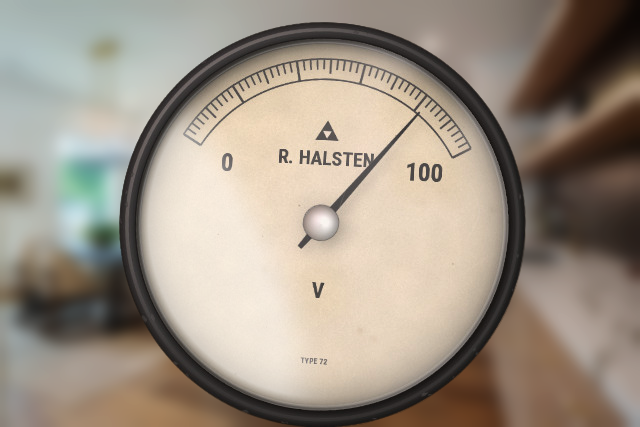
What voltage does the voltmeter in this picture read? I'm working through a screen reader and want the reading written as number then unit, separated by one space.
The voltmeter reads 82 V
